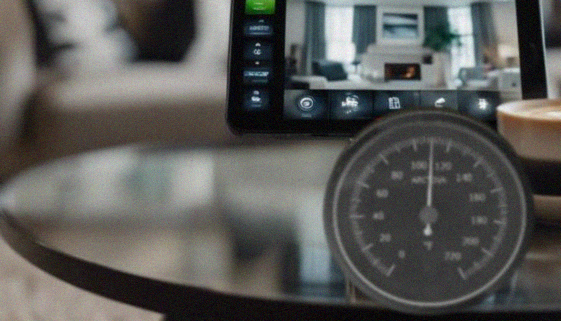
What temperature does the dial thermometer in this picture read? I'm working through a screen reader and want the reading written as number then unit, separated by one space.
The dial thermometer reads 110 °F
